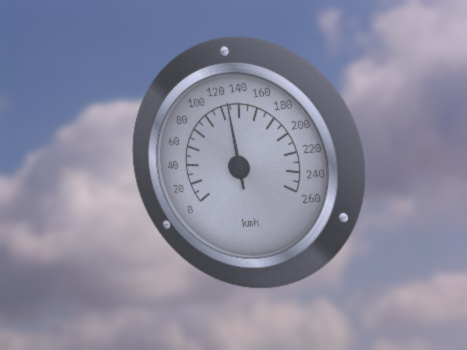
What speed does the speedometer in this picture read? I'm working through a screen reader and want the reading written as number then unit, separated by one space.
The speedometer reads 130 km/h
